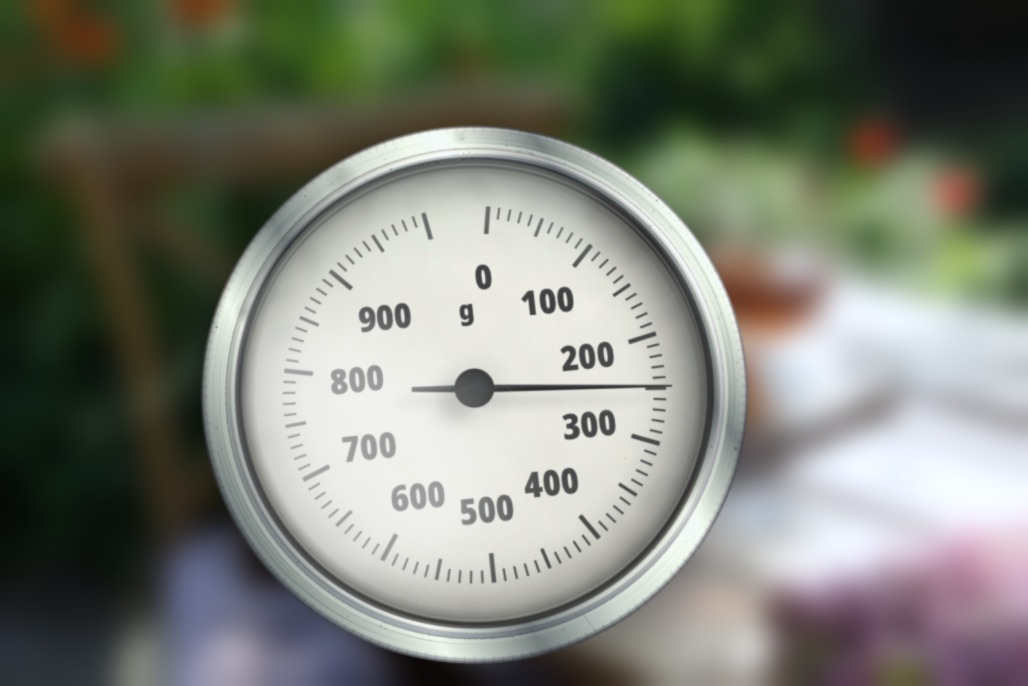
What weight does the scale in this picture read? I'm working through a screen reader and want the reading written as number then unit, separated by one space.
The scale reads 250 g
